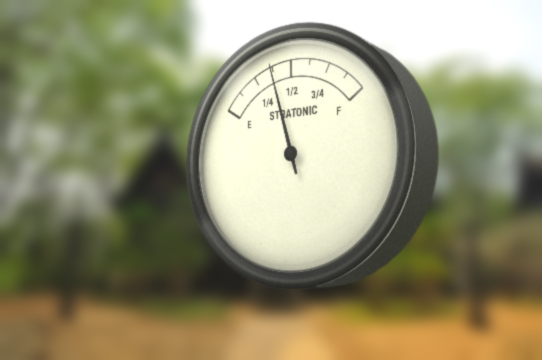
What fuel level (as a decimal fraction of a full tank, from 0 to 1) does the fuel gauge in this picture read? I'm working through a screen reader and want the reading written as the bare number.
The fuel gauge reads 0.375
